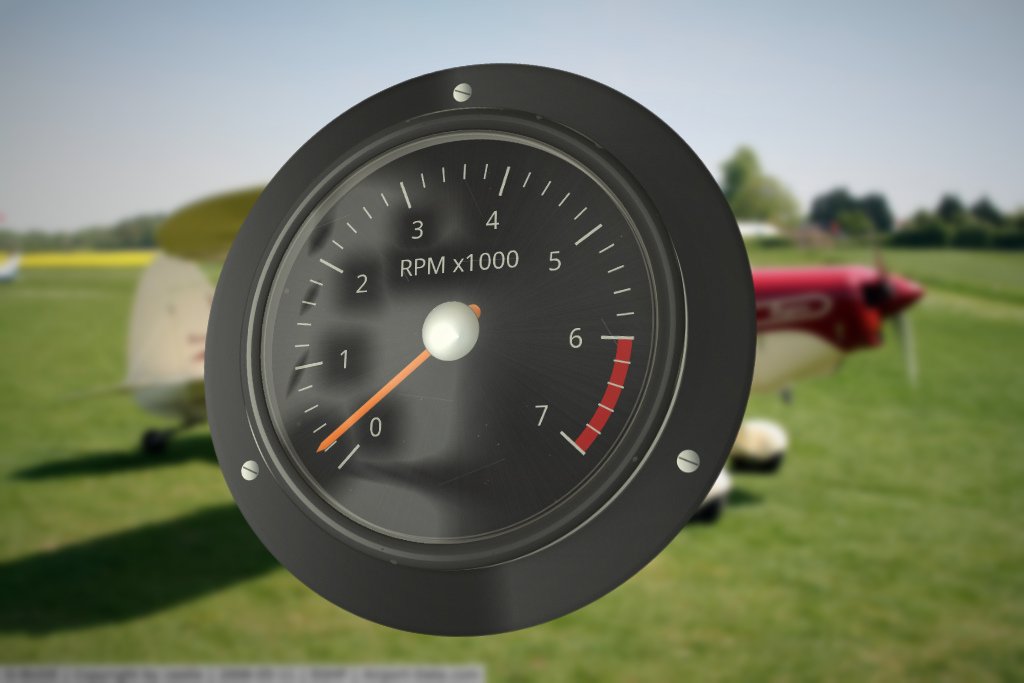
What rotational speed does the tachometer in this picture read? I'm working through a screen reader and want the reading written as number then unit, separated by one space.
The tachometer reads 200 rpm
